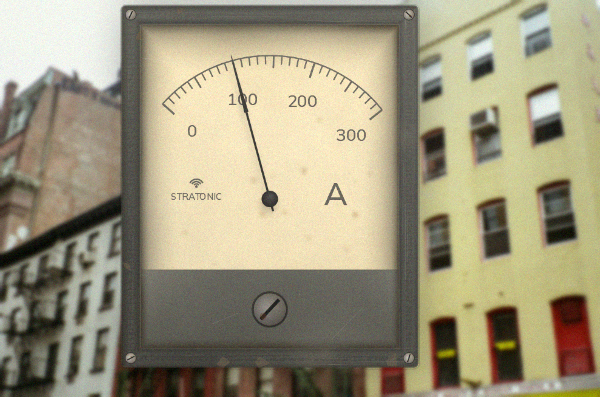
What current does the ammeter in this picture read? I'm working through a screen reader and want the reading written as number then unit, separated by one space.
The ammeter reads 100 A
